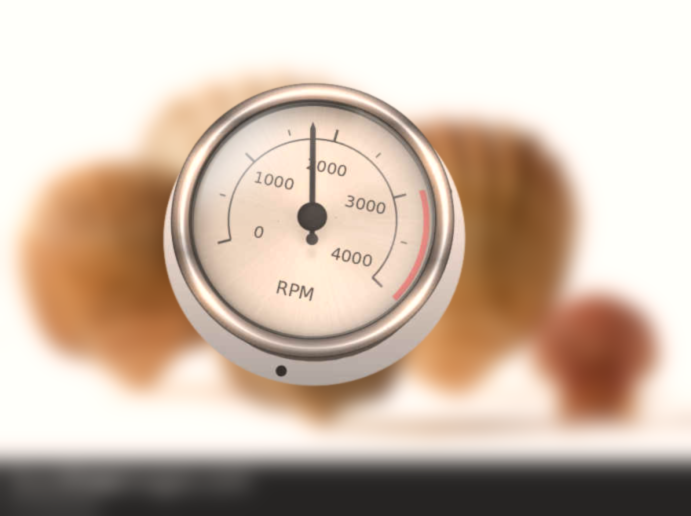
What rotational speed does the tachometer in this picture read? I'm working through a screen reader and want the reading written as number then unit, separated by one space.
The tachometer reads 1750 rpm
